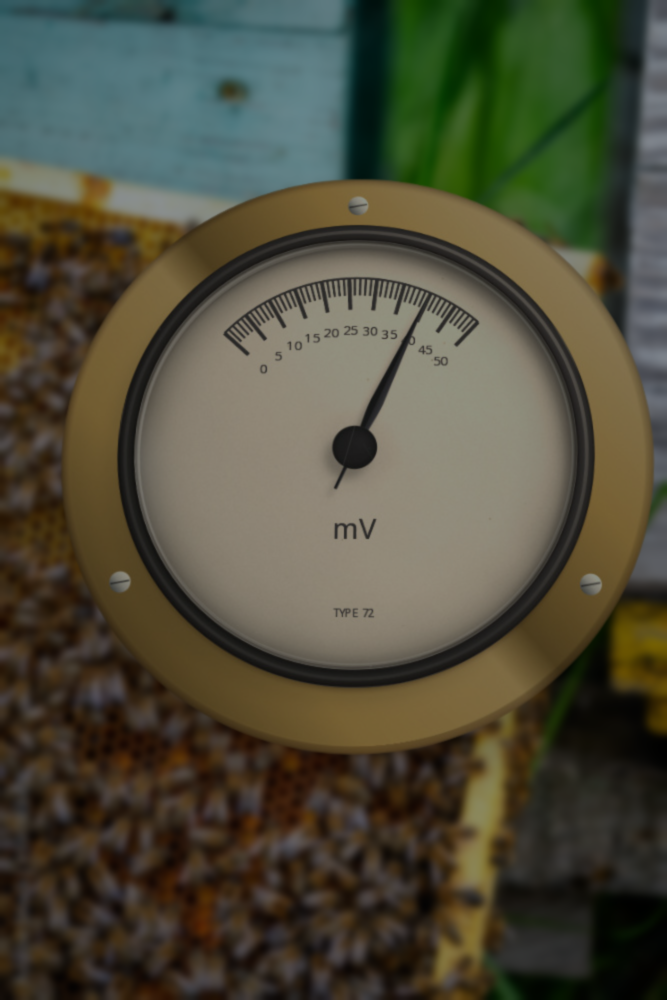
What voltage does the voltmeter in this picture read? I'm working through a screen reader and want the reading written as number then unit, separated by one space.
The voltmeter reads 40 mV
